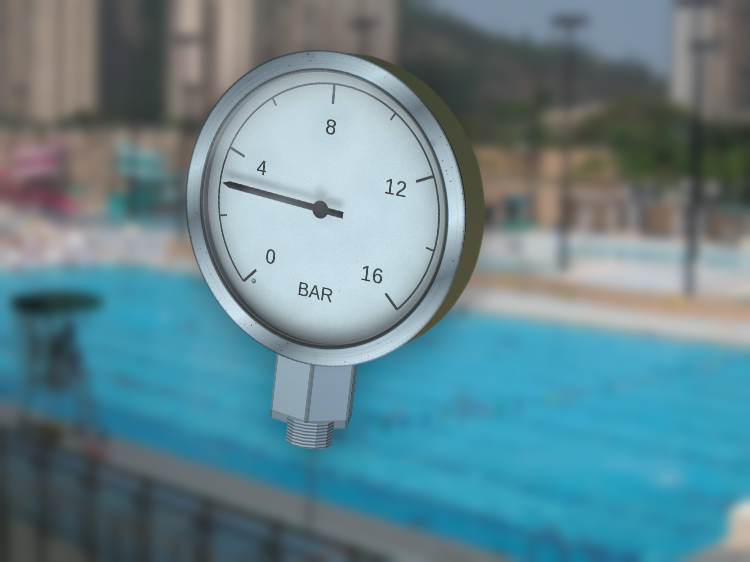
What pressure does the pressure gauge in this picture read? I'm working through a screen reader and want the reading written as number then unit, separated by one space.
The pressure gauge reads 3 bar
